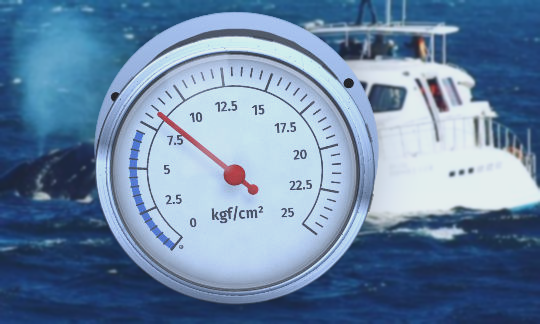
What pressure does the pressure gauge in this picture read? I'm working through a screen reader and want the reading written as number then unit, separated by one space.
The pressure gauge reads 8.5 kg/cm²
